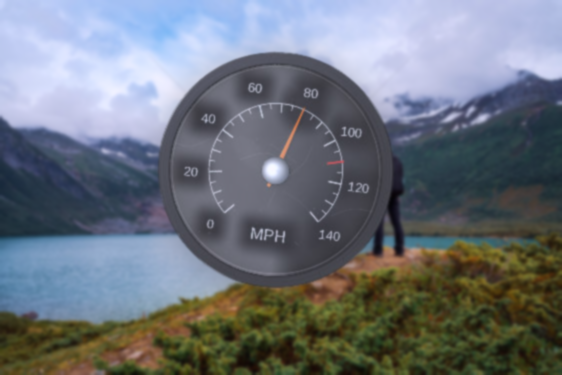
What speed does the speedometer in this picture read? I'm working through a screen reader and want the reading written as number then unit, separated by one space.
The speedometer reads 80 mph
